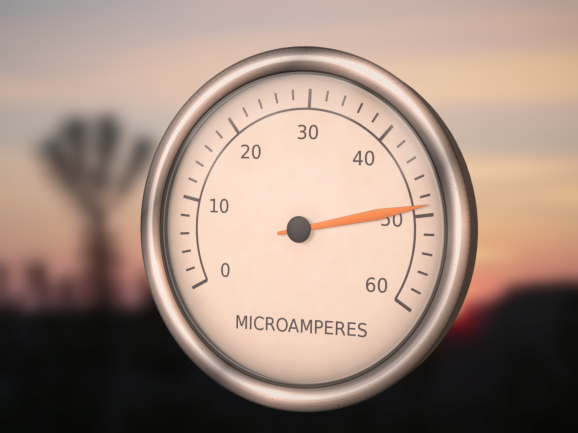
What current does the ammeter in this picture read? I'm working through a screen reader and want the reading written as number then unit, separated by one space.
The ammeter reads 49 µA
